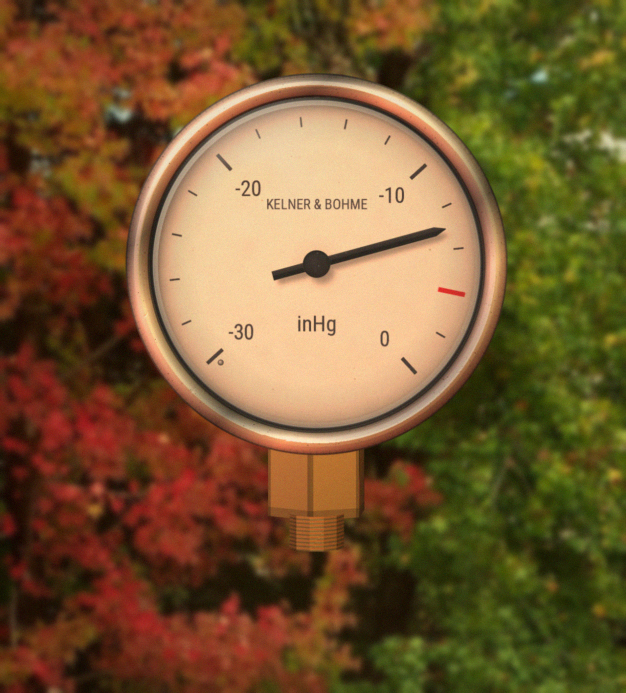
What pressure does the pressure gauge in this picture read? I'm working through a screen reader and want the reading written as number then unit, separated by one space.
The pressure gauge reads -7 inHg
